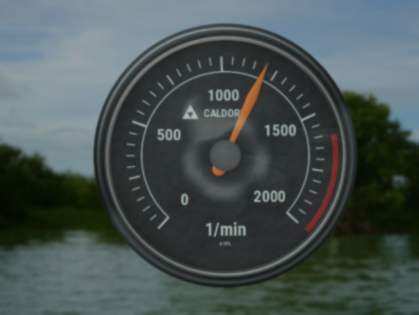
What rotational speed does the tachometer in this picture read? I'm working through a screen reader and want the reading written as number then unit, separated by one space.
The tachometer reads 1200 rpm
